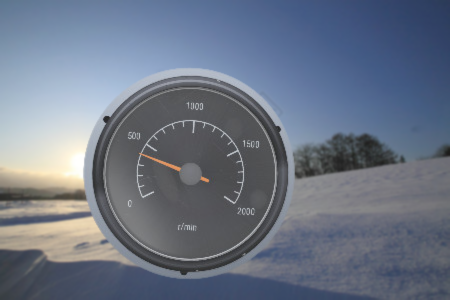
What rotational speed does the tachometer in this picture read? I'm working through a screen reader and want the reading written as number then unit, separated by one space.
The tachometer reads 400 rpm
